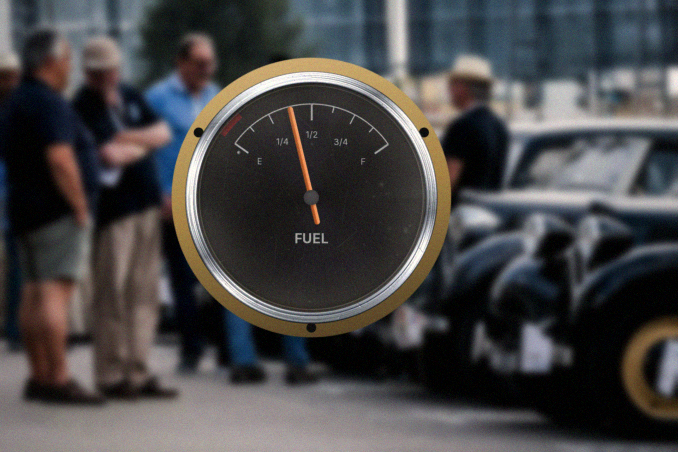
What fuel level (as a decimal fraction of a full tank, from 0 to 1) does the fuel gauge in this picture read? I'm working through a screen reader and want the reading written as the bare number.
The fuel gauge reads 0.375
